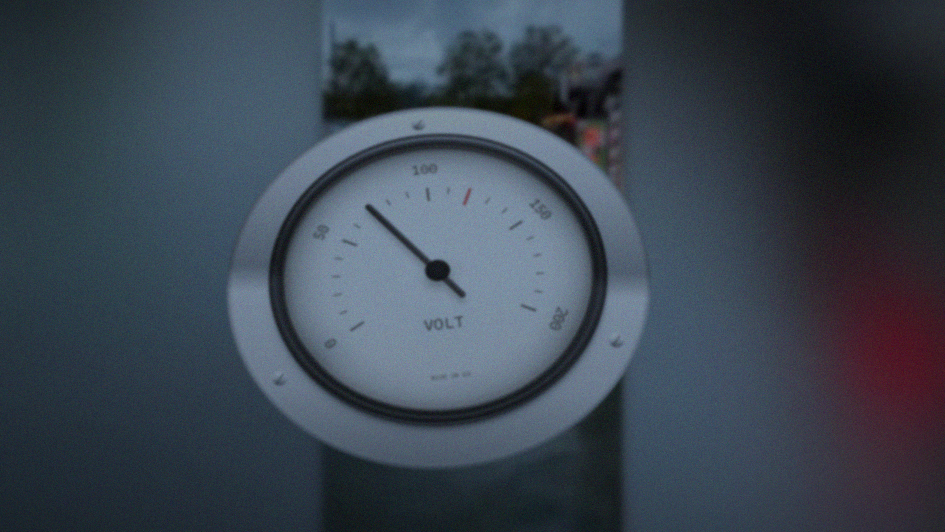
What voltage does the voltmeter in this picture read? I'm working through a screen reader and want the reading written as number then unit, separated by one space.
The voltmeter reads 70 V
